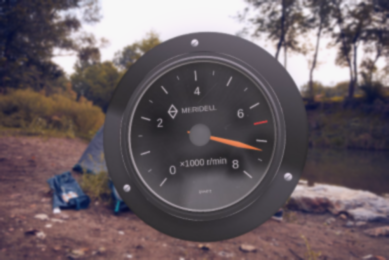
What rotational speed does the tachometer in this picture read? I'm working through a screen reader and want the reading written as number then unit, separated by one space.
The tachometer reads 7250 rpm
